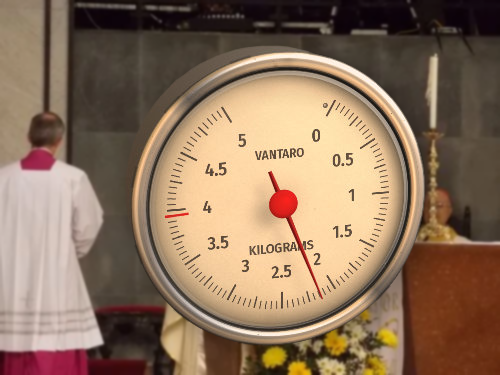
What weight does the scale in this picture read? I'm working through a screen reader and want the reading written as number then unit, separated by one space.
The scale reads 2.15 kg
